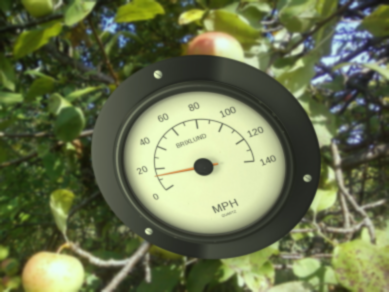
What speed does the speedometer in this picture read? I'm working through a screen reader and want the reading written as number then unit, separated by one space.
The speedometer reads 15 mph
